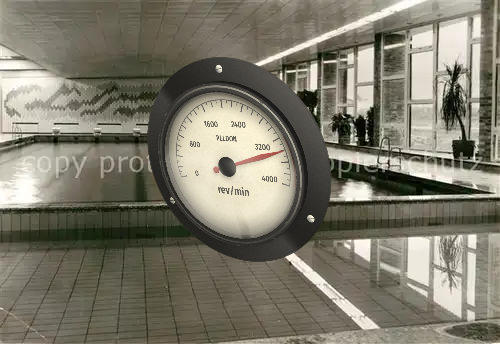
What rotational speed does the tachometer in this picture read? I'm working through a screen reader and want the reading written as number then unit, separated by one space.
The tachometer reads 3400 rpm
